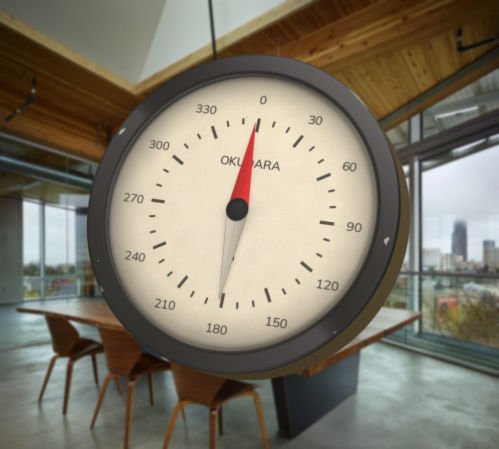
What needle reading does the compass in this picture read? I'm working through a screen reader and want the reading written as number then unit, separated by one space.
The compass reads 0 °
